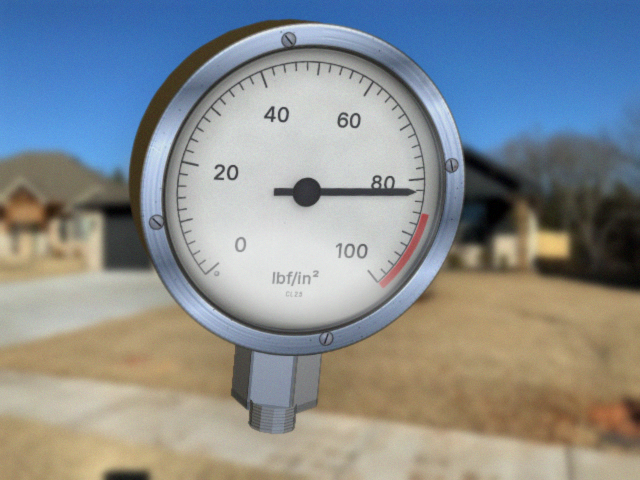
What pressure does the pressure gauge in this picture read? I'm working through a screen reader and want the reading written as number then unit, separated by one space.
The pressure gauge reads 82 psi
